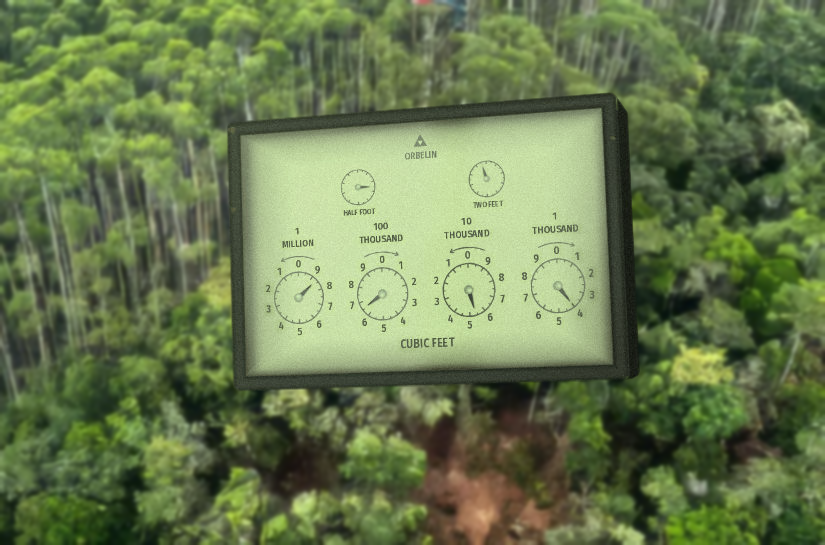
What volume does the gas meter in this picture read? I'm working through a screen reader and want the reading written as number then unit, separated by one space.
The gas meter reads 865400 ft³
